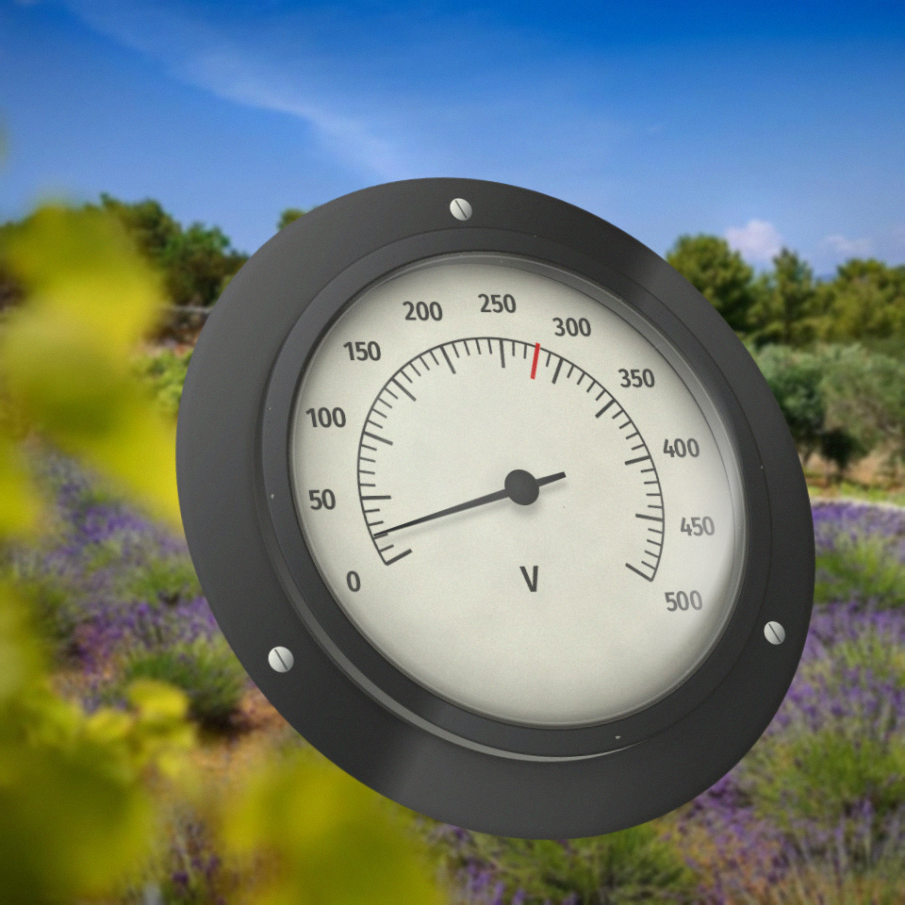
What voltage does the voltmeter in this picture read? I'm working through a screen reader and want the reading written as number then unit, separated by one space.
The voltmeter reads 20 V
